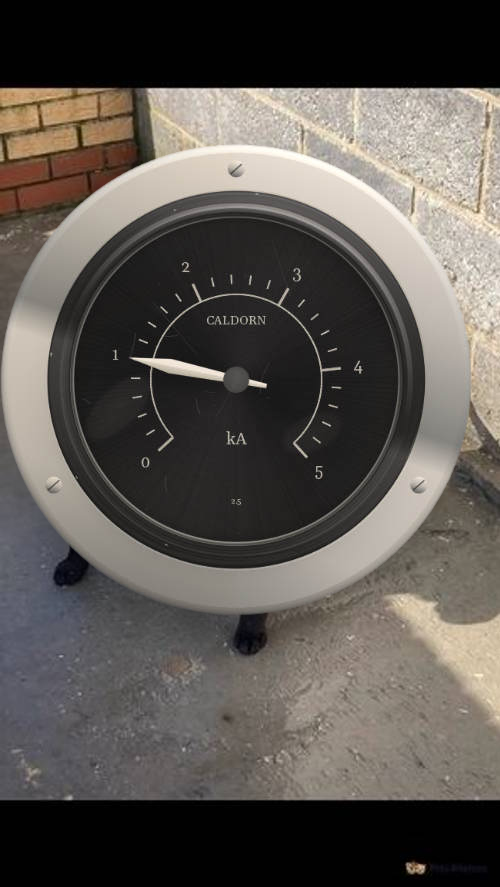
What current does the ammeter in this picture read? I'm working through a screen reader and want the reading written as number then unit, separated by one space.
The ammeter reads 1 kA
